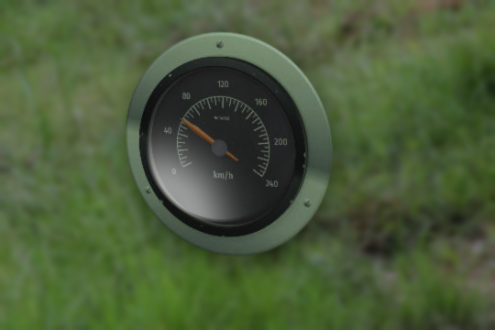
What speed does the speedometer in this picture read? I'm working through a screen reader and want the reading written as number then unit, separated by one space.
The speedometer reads 60 km/h
